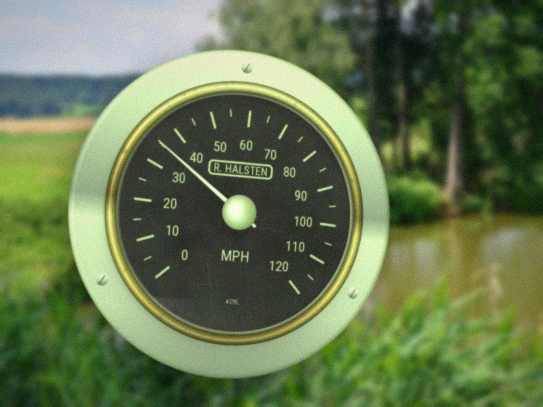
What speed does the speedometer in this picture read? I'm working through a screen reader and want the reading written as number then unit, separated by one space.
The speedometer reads 35 mph
